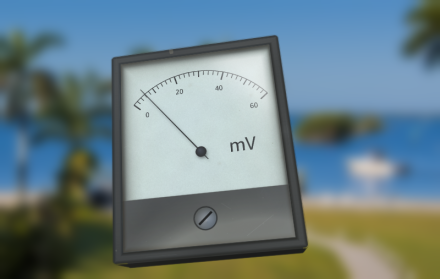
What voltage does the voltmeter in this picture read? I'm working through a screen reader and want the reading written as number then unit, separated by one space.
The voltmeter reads 6 mV
